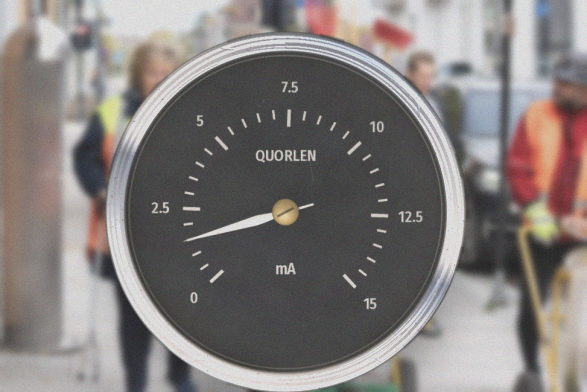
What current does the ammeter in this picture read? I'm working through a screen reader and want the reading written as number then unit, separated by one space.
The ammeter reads 1.5 mA
